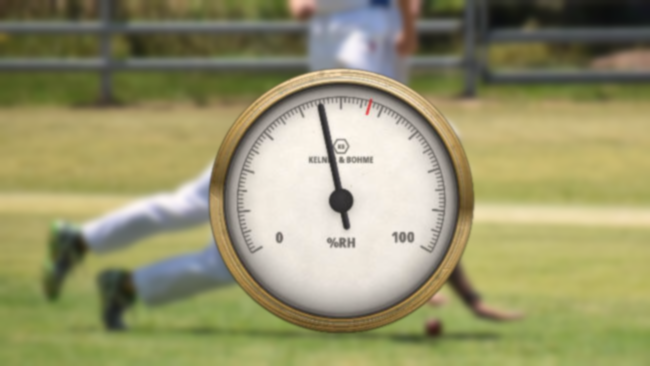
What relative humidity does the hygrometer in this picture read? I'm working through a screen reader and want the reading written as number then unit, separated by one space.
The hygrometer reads 45 %
